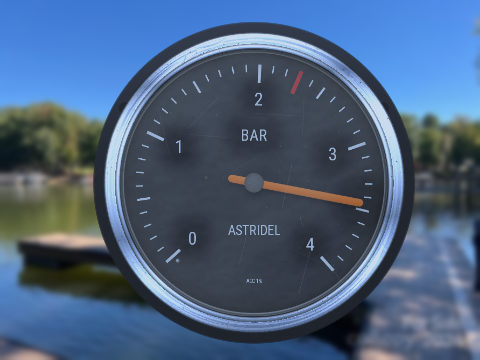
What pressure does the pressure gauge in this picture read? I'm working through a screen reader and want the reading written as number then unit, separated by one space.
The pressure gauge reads 3.45 bar
